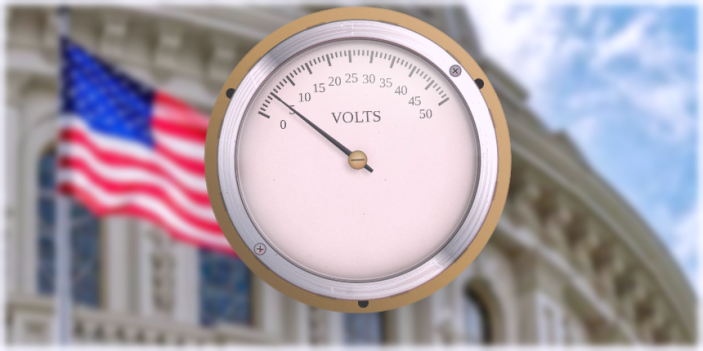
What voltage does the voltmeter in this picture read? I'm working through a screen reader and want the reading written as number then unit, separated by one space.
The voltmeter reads 5 V
